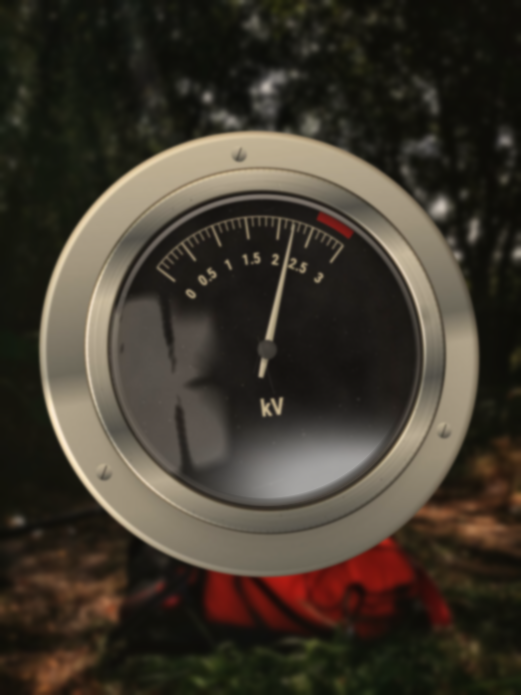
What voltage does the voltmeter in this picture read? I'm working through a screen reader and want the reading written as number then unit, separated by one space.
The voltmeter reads 2.2 kV
